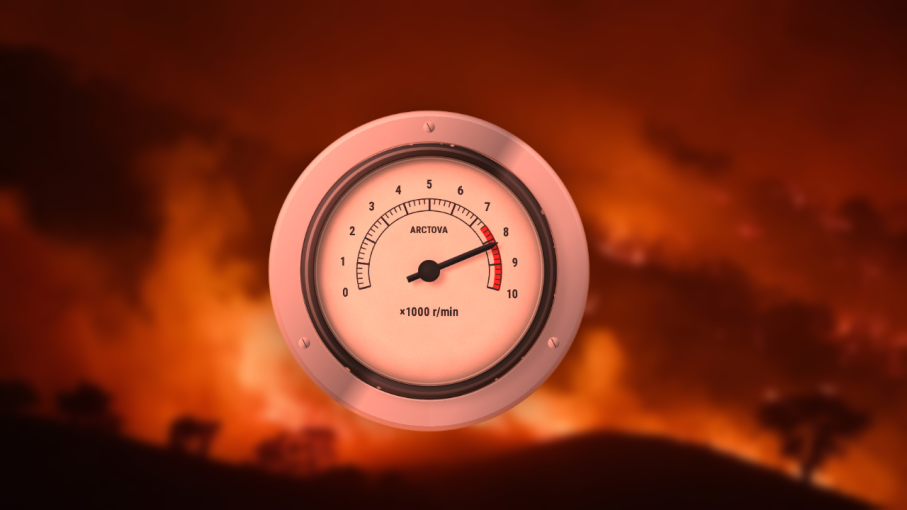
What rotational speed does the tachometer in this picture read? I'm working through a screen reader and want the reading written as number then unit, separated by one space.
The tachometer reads 8200 rpm
